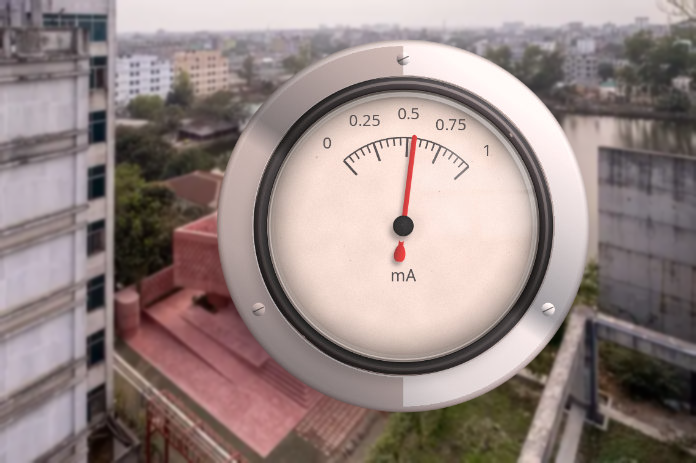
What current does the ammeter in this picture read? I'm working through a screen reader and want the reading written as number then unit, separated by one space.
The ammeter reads 0.55 mA
